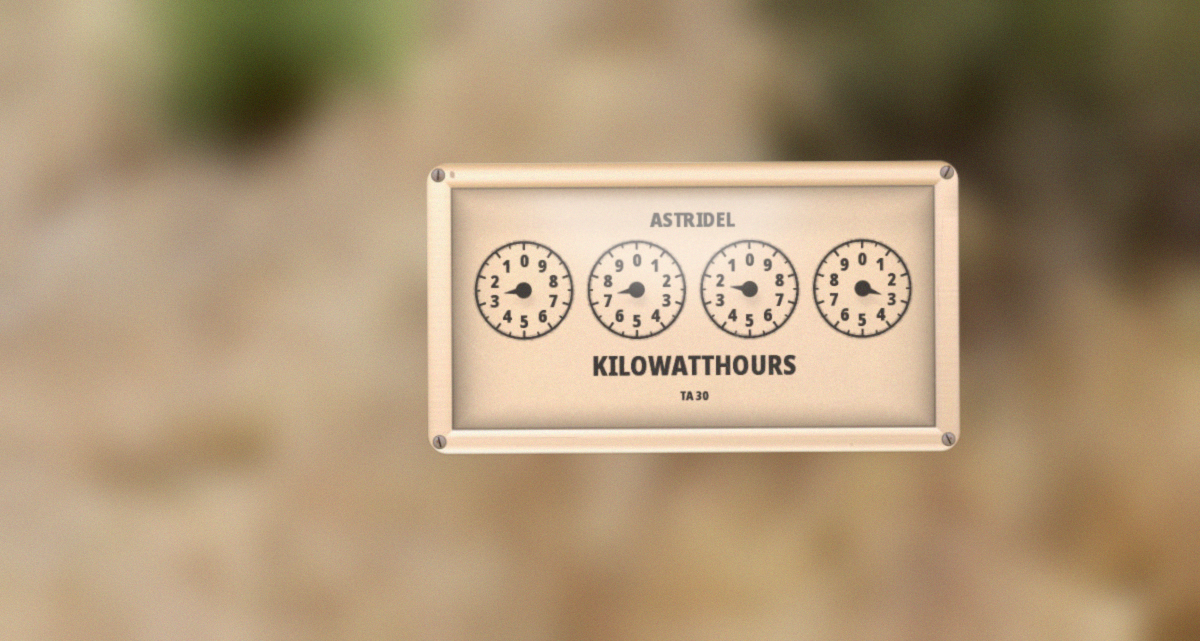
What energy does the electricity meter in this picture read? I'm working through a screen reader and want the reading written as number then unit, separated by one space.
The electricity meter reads 2723 kWh
